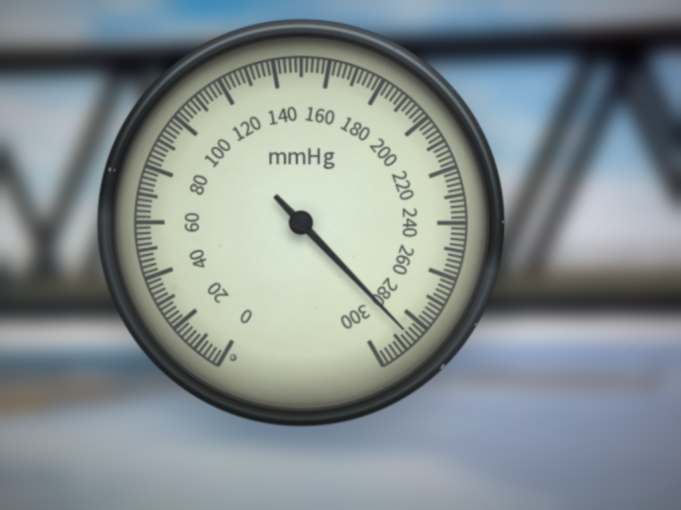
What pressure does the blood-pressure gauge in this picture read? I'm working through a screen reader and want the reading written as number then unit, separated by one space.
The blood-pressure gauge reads 286 mmHg
